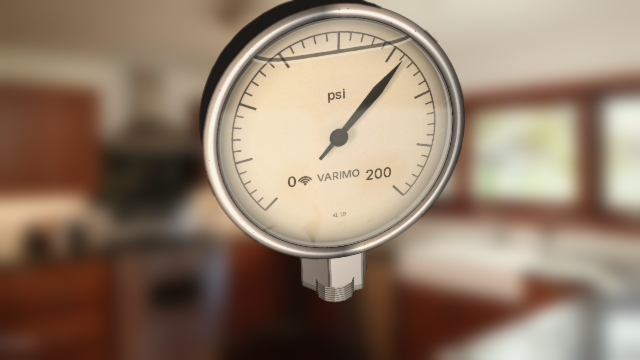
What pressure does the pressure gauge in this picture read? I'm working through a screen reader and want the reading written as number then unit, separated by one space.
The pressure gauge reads 130 psi
